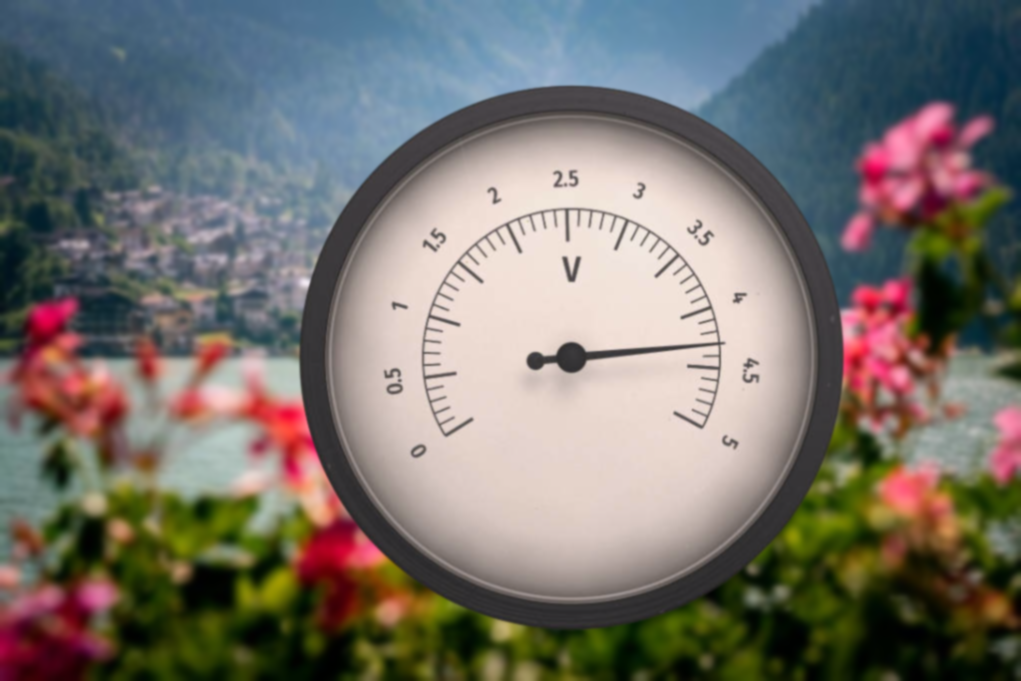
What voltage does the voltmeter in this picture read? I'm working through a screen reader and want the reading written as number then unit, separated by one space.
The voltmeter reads 4.3 V
